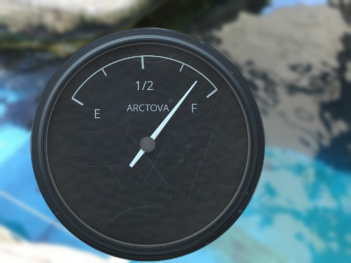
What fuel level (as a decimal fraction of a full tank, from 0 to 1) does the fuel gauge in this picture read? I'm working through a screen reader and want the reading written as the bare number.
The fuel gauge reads 0.875
